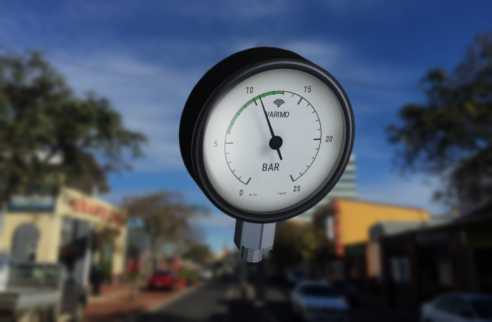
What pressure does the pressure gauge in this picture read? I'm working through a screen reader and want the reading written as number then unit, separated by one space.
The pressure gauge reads 10.5 bar
